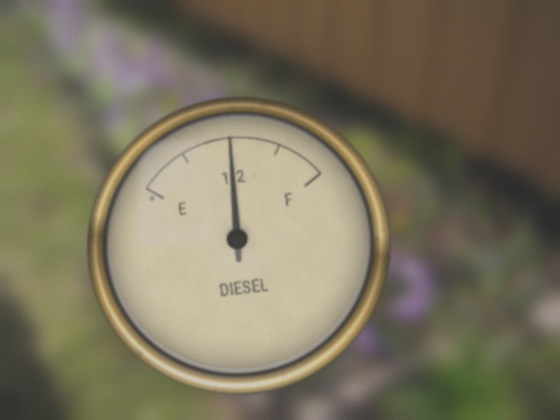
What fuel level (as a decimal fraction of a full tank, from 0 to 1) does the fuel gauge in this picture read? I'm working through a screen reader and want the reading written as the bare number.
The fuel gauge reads 0.5
